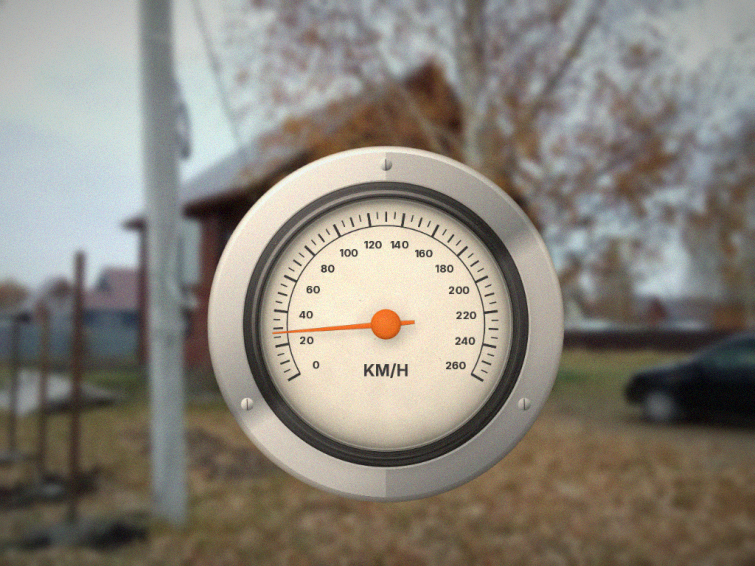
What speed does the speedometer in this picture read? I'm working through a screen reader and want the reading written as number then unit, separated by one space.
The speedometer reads 27.5 km/h
